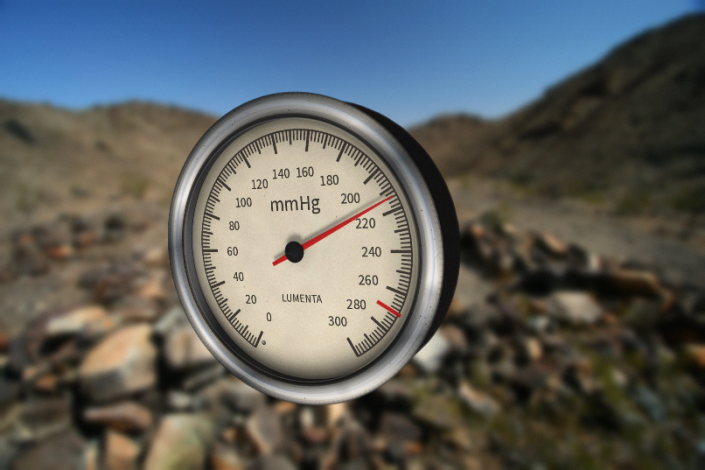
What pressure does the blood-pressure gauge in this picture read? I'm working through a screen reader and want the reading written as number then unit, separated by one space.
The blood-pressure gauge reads 214 mmHg
